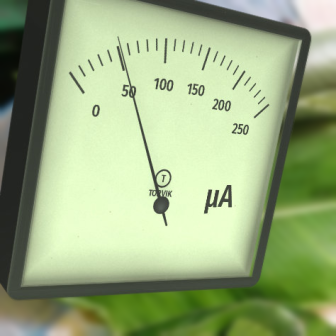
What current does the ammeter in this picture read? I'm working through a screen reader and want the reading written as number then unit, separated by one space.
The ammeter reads 50 µA
